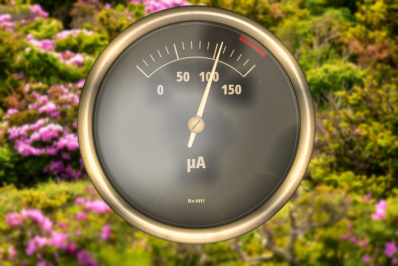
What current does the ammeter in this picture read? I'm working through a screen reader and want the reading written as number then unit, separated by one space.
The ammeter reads 105 µA
